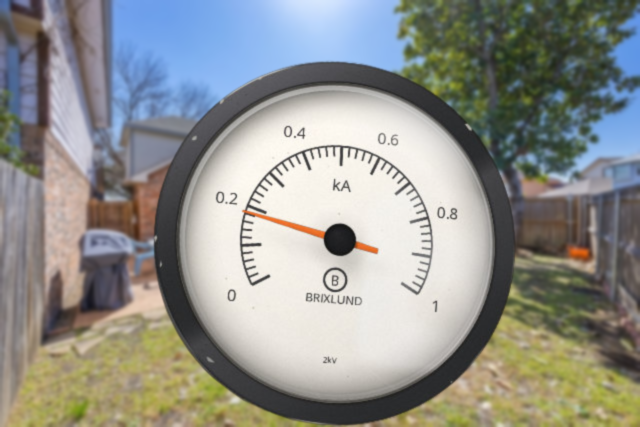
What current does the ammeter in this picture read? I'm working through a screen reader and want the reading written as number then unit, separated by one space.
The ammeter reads 0.18 kA
